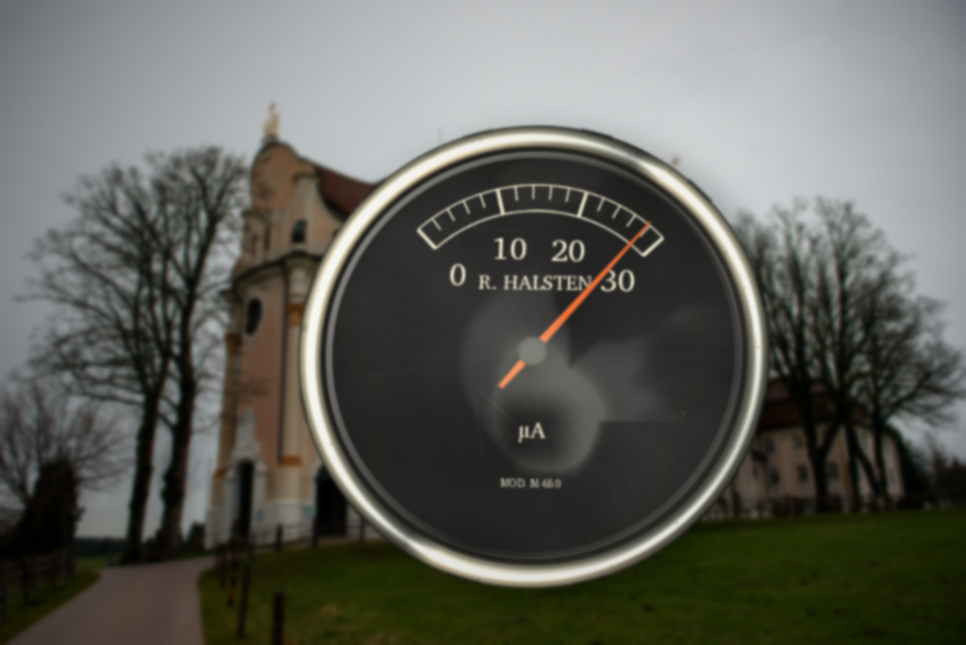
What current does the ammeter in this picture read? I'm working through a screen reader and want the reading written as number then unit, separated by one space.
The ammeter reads 28 µA
